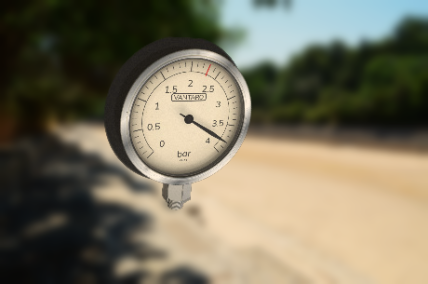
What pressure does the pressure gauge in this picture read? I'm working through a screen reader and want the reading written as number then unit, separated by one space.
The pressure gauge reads 3.8 bar
